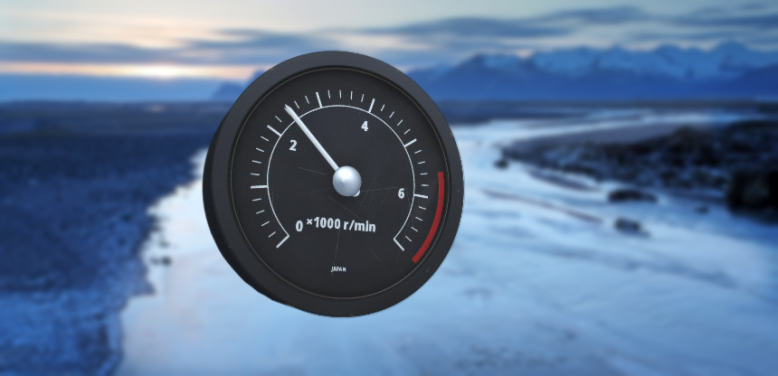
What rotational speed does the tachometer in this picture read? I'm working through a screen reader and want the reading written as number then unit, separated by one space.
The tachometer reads 2400 rpm
